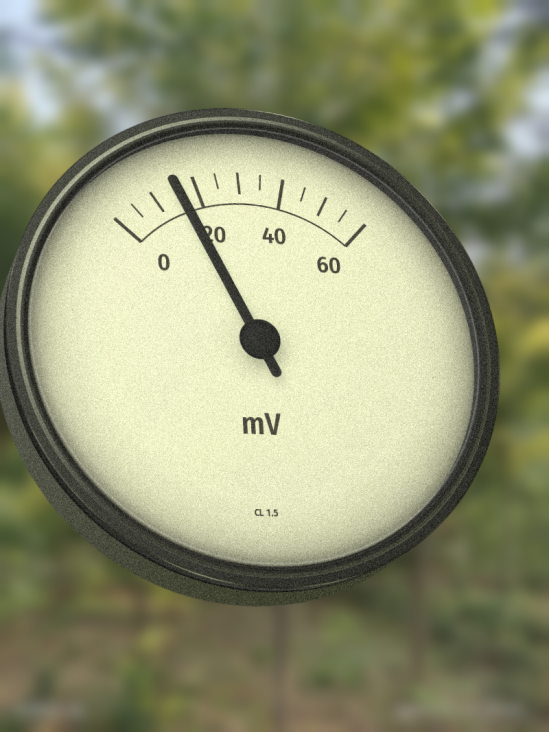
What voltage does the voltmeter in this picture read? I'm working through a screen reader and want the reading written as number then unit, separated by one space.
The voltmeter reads 15 mV
